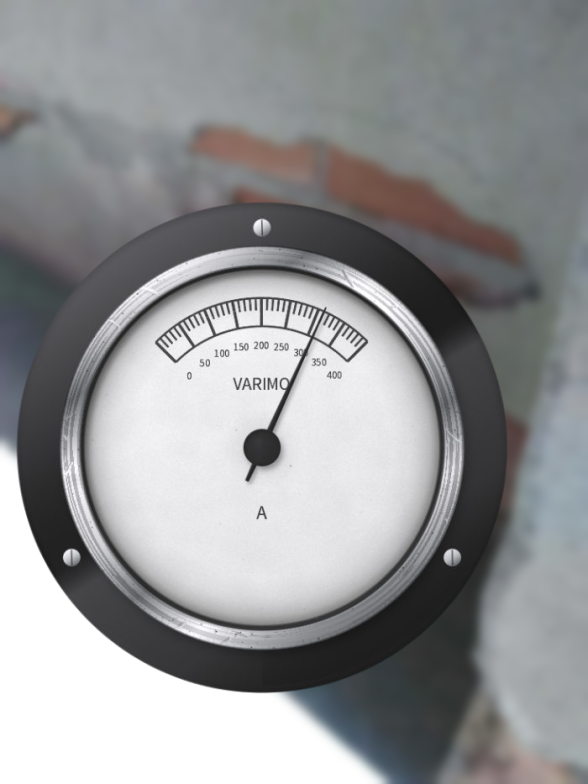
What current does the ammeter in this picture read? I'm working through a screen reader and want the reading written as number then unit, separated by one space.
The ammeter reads 310 A
